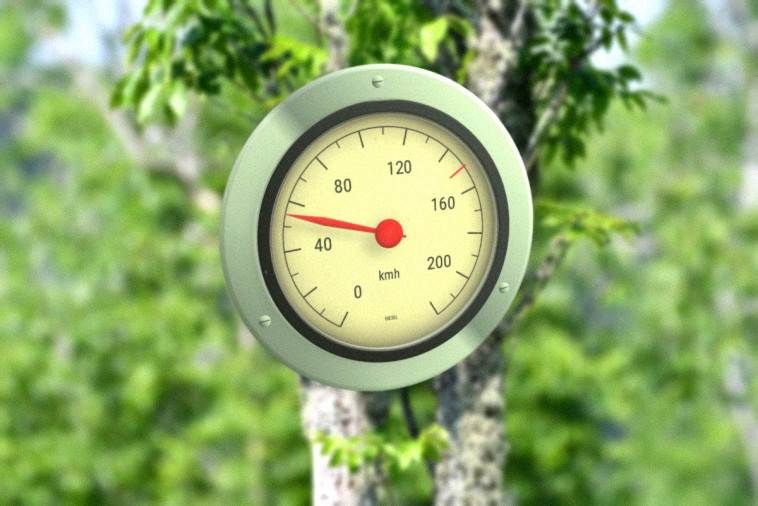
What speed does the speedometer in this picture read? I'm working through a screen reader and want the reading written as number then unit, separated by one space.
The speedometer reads 55 km/h
